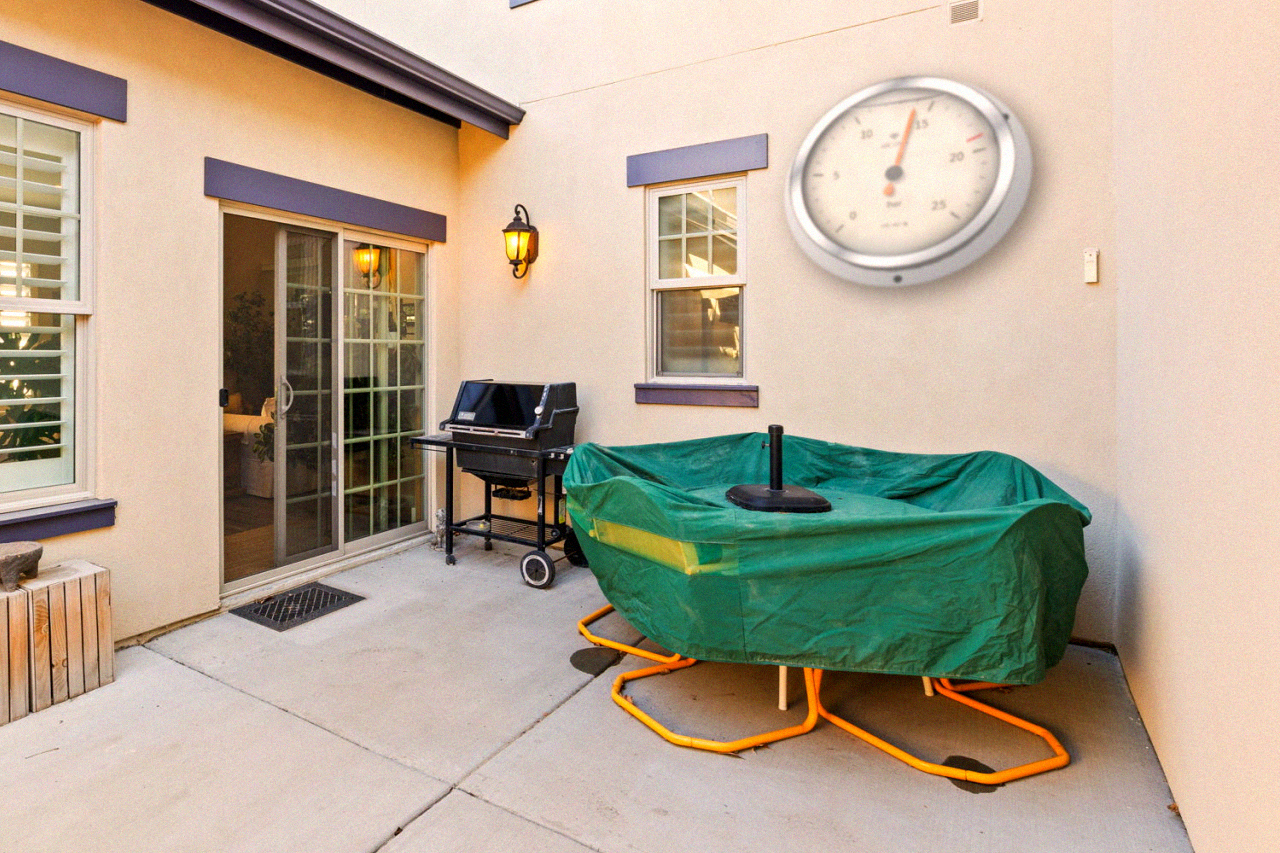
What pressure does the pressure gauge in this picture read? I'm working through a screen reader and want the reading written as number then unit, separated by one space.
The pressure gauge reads 14 bar
